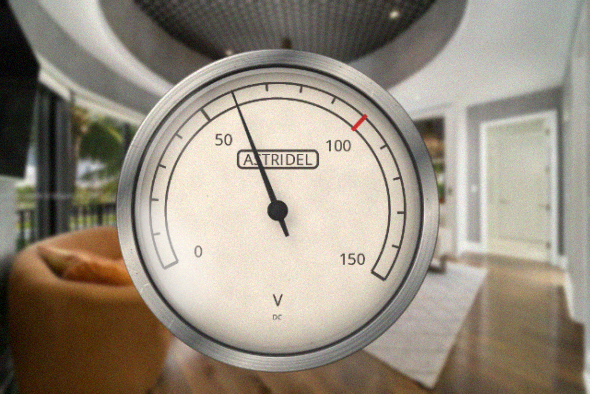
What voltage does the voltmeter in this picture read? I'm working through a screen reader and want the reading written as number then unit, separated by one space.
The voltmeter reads 60 V
